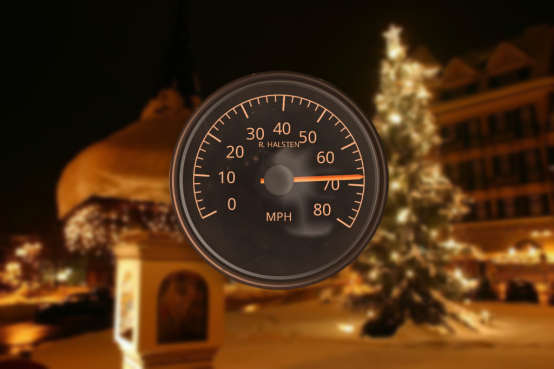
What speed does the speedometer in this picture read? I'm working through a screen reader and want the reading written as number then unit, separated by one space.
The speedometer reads 68 mph
